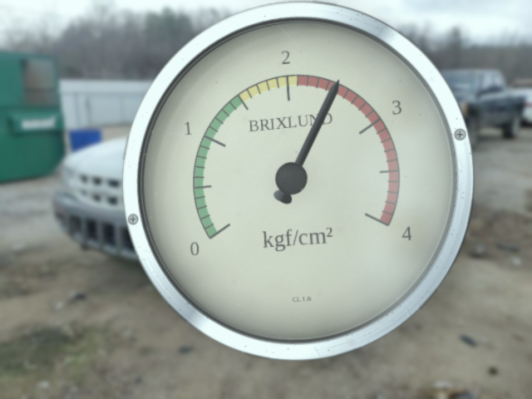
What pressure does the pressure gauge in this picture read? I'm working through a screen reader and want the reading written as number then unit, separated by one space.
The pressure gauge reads 2.5 kg/cm²
